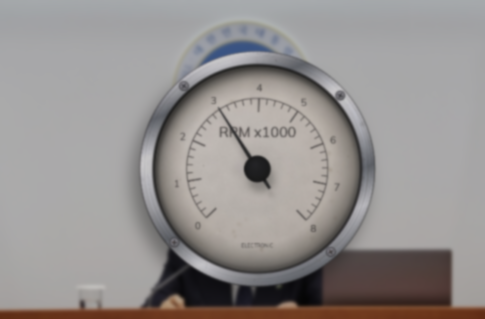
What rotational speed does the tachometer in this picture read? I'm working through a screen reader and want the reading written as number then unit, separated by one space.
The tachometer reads 3000 rpm
